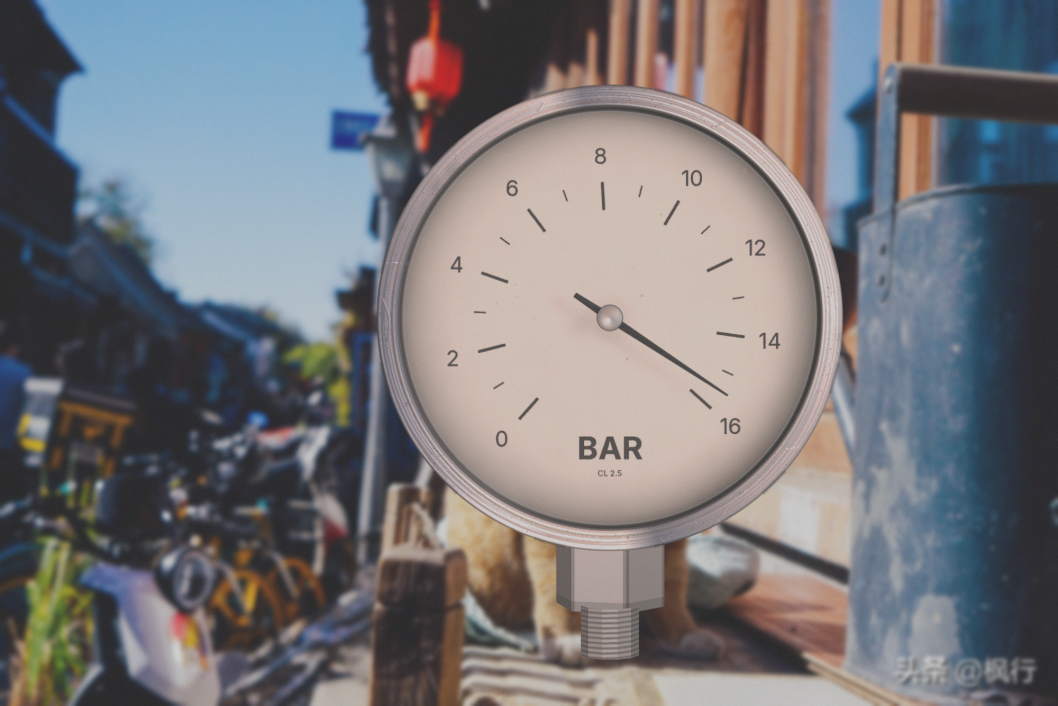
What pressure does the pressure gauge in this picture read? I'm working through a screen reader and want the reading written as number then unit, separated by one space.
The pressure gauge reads 15.5 bar
